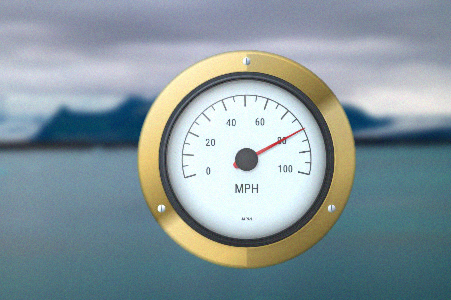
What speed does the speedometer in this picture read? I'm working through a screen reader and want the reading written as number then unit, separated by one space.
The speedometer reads 80 mph
